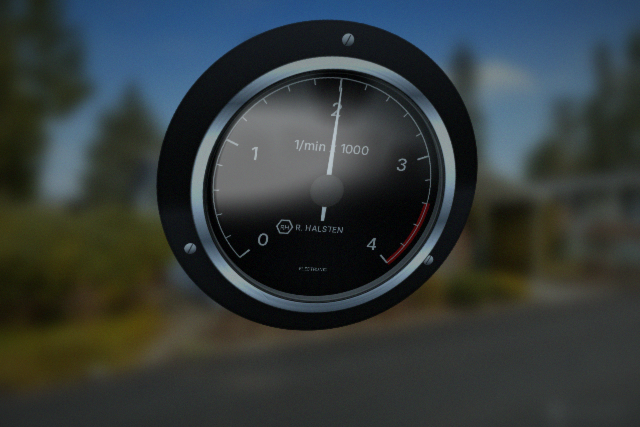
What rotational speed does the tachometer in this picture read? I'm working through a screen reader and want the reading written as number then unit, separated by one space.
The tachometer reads 2000 rpm
